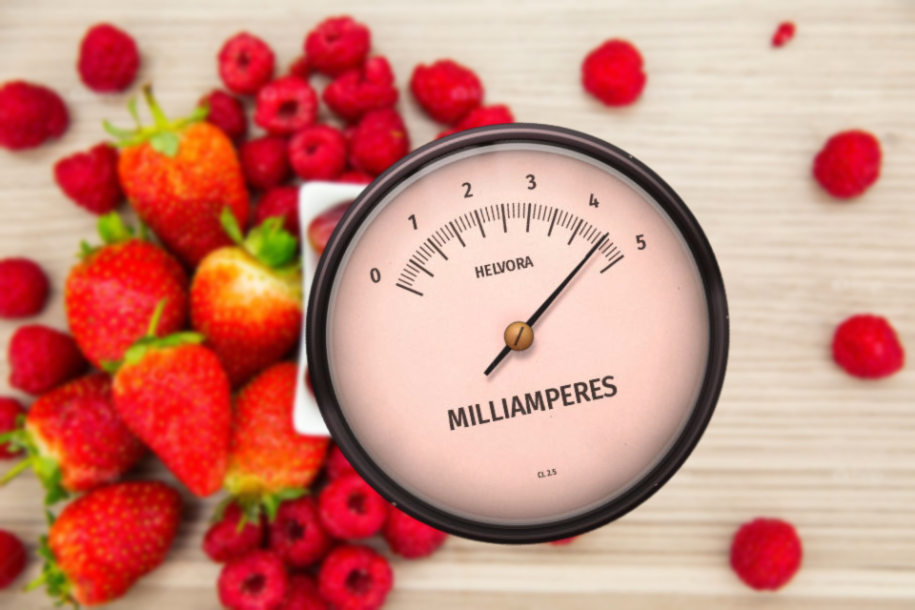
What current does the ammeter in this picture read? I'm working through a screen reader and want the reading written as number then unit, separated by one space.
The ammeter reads 4.5 mA
